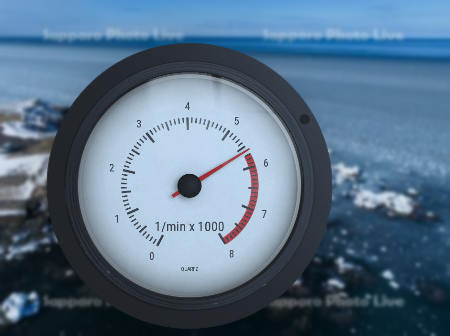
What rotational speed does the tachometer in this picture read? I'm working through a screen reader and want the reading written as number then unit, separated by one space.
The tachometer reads 5600 rpm
